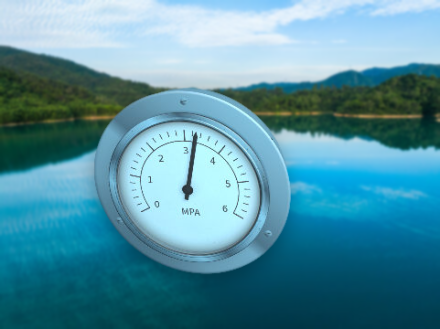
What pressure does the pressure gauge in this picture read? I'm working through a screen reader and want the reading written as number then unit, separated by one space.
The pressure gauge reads 3.3 MPa
